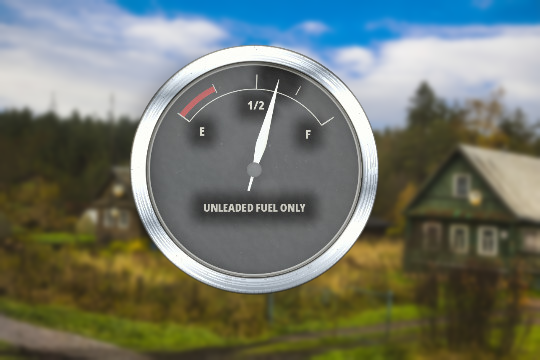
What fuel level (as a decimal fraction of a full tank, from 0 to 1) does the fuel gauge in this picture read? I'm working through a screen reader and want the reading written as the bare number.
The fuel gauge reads 0.625
